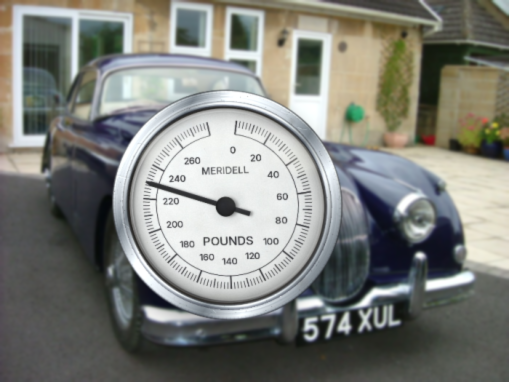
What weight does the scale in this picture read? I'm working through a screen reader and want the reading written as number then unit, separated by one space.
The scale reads 230 lb
